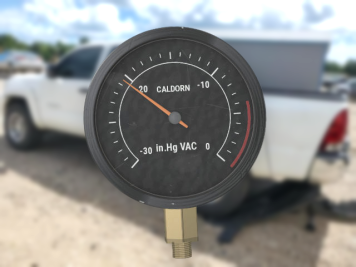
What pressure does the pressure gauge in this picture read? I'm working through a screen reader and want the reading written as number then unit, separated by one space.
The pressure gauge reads -20.5 inHg
